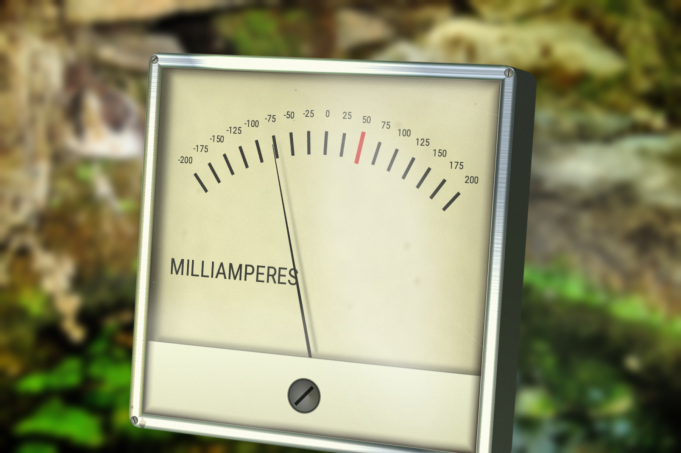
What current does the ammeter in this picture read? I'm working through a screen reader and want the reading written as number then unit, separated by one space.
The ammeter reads -75 mA
